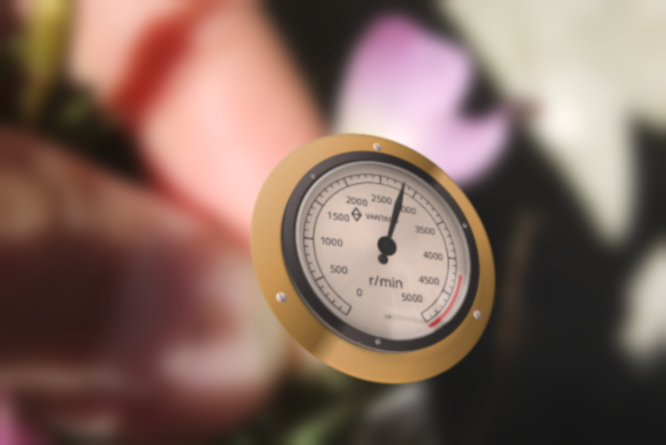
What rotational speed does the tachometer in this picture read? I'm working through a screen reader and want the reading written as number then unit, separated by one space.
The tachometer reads 2800 rpm
